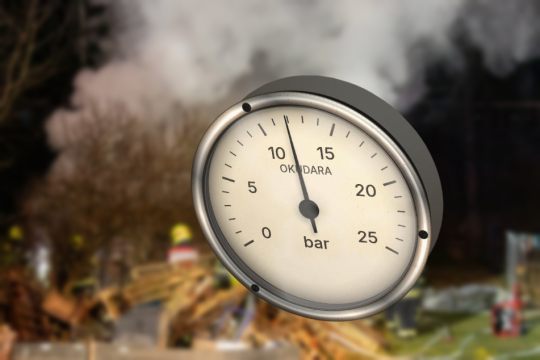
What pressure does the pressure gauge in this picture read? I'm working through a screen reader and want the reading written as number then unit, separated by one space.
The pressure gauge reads 12 bar
